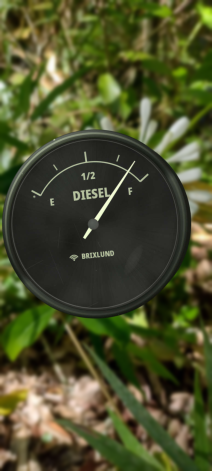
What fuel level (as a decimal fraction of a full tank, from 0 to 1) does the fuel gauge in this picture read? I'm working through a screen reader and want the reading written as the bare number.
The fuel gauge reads 0.875
